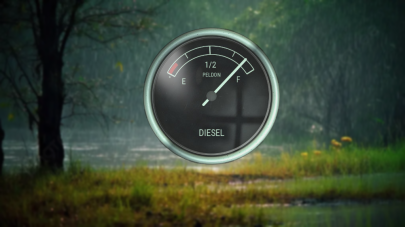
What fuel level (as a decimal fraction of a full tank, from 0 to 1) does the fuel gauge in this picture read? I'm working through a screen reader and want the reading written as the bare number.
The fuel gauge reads 0.875
